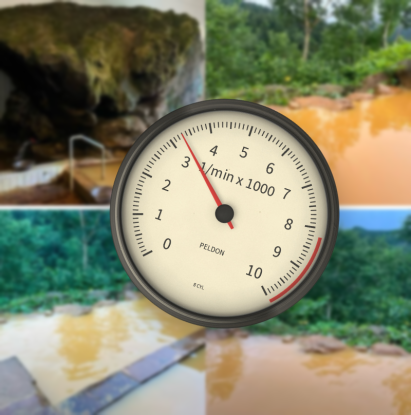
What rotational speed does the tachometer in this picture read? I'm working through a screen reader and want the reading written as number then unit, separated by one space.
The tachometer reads 3300 rpm
